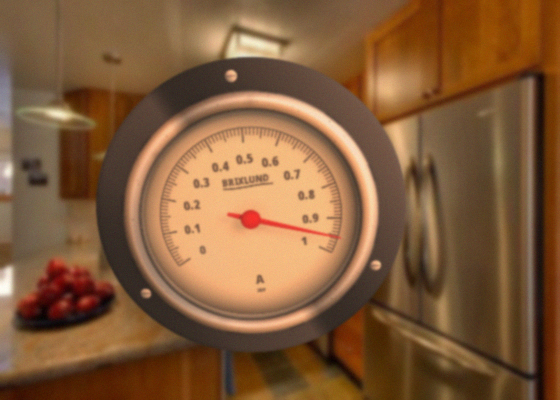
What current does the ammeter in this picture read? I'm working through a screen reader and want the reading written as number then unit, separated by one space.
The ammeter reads 0.95 A
